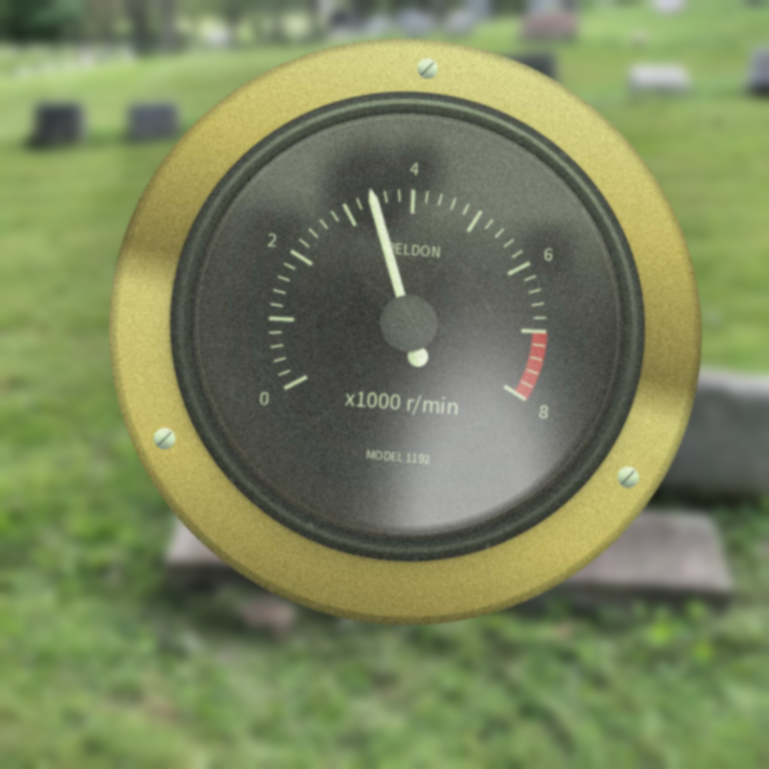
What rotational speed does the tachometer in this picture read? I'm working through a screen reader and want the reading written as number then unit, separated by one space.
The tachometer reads 3400 rpm
